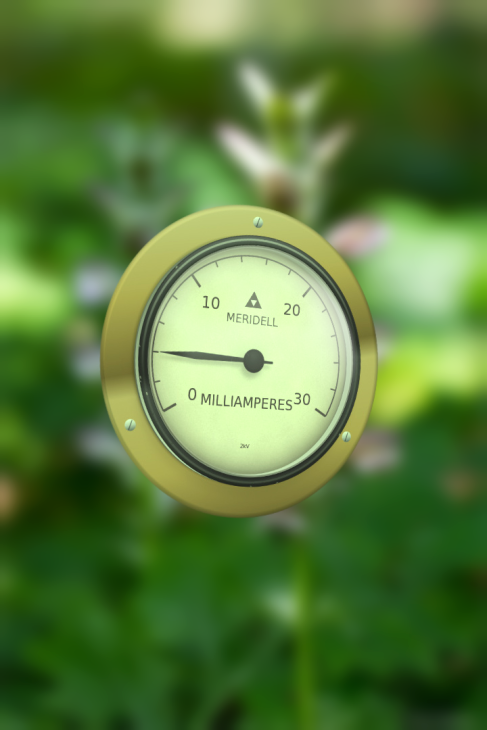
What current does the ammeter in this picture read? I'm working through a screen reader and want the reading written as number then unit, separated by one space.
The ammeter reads 4 mA
